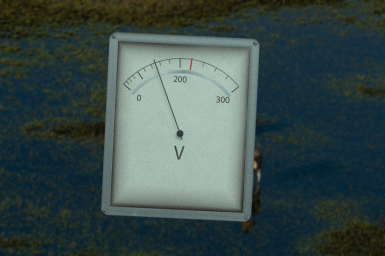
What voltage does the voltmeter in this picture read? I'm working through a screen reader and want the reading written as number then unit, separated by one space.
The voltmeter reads 150 V
